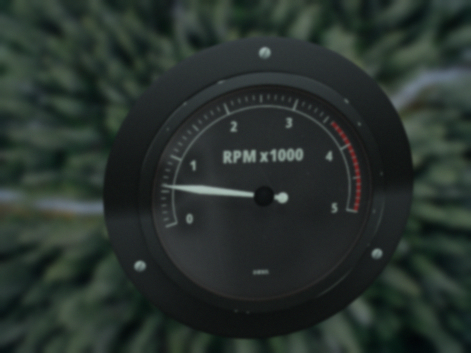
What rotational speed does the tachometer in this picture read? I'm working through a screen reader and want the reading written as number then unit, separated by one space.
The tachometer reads 600 rpm
